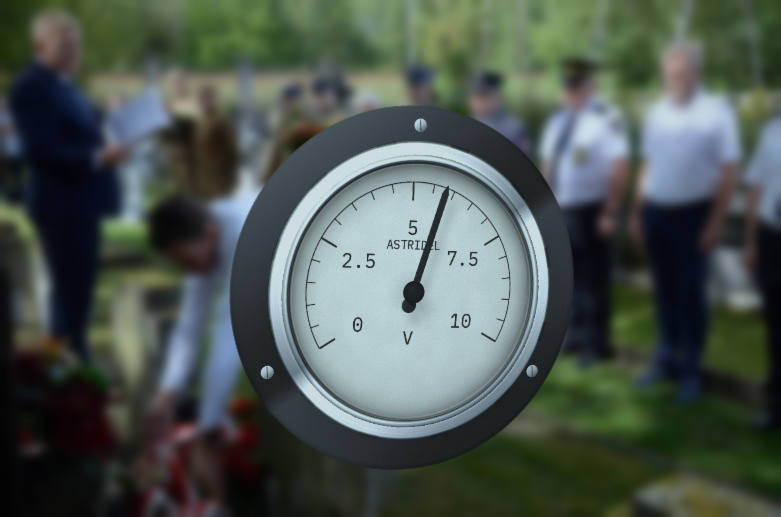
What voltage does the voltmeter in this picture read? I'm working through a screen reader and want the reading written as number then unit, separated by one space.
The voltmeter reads 5.75 V
